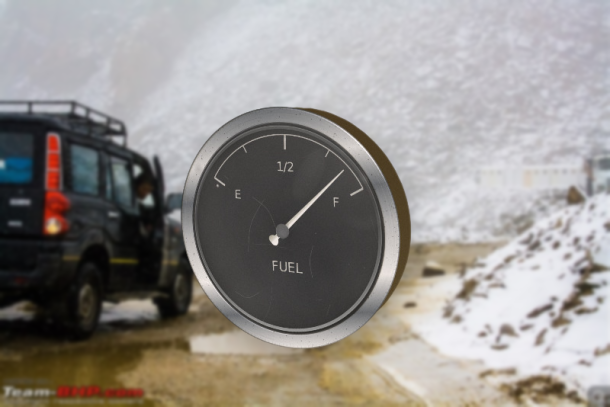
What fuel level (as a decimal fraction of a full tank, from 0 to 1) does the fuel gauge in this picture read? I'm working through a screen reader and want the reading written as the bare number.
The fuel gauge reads 0.875
